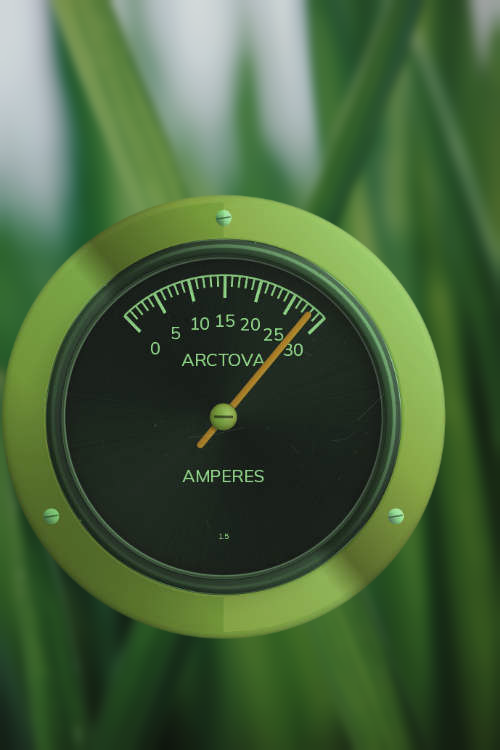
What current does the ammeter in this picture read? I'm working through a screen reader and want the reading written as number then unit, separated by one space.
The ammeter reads 28 A
